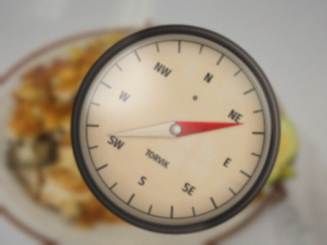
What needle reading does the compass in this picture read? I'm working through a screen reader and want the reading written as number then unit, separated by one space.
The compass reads 52.5 °
